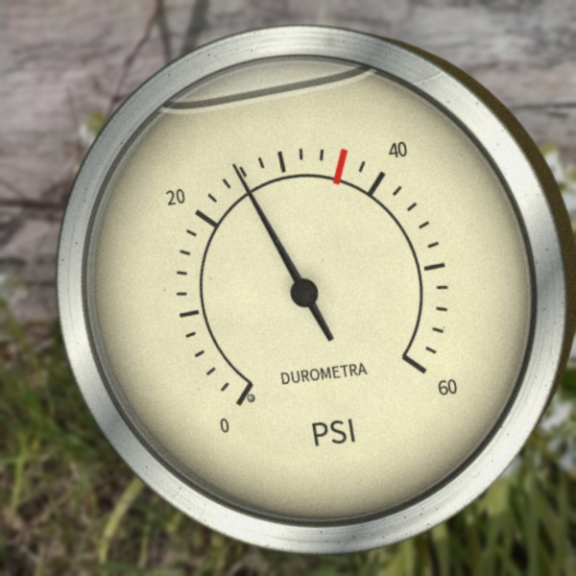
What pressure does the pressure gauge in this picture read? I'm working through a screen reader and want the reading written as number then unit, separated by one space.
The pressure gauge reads 26 psi
